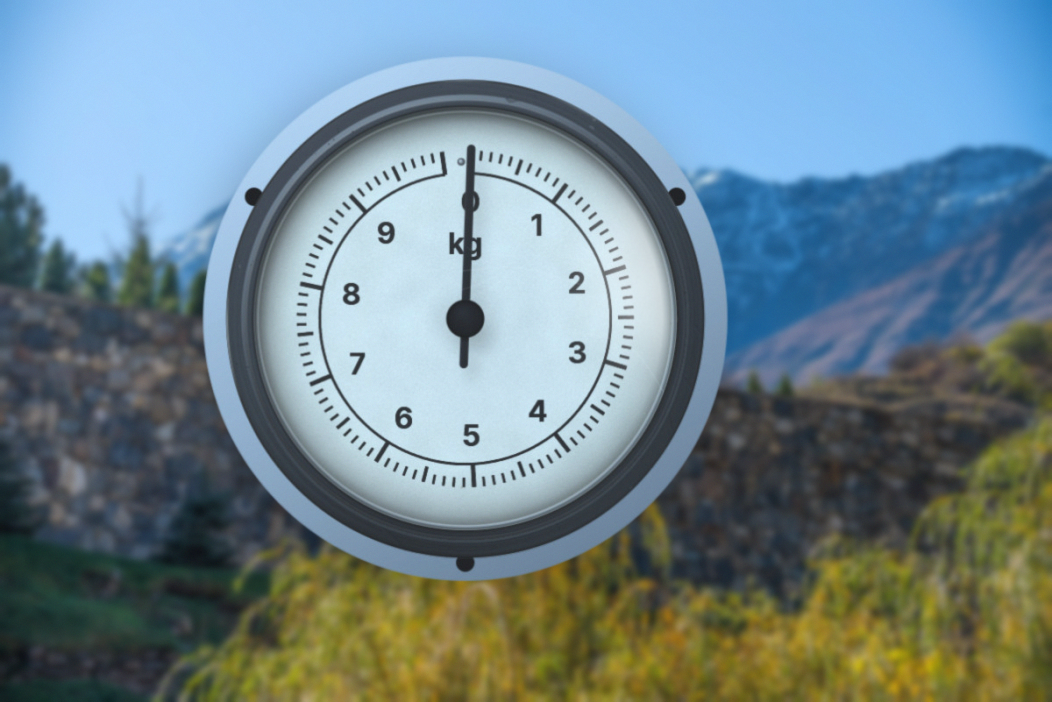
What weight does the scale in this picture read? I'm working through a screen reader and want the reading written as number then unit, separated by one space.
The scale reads 0 kg
